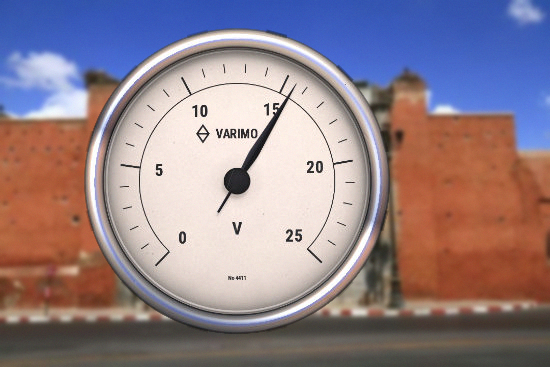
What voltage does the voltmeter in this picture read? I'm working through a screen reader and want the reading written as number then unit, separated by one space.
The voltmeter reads 15.5 V
